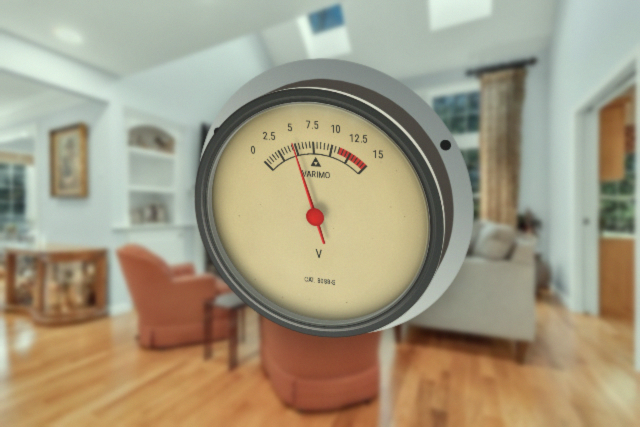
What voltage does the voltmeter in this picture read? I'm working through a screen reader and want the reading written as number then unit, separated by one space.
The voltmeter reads 5 V
